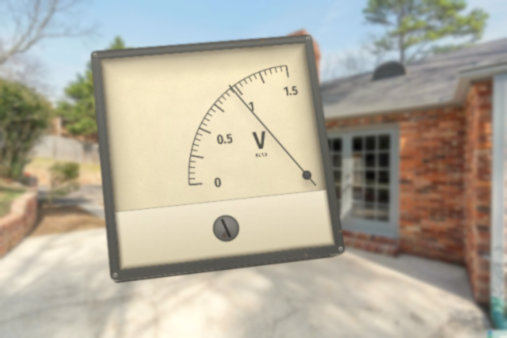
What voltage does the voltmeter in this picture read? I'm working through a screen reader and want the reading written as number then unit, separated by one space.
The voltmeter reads 0.95 V
